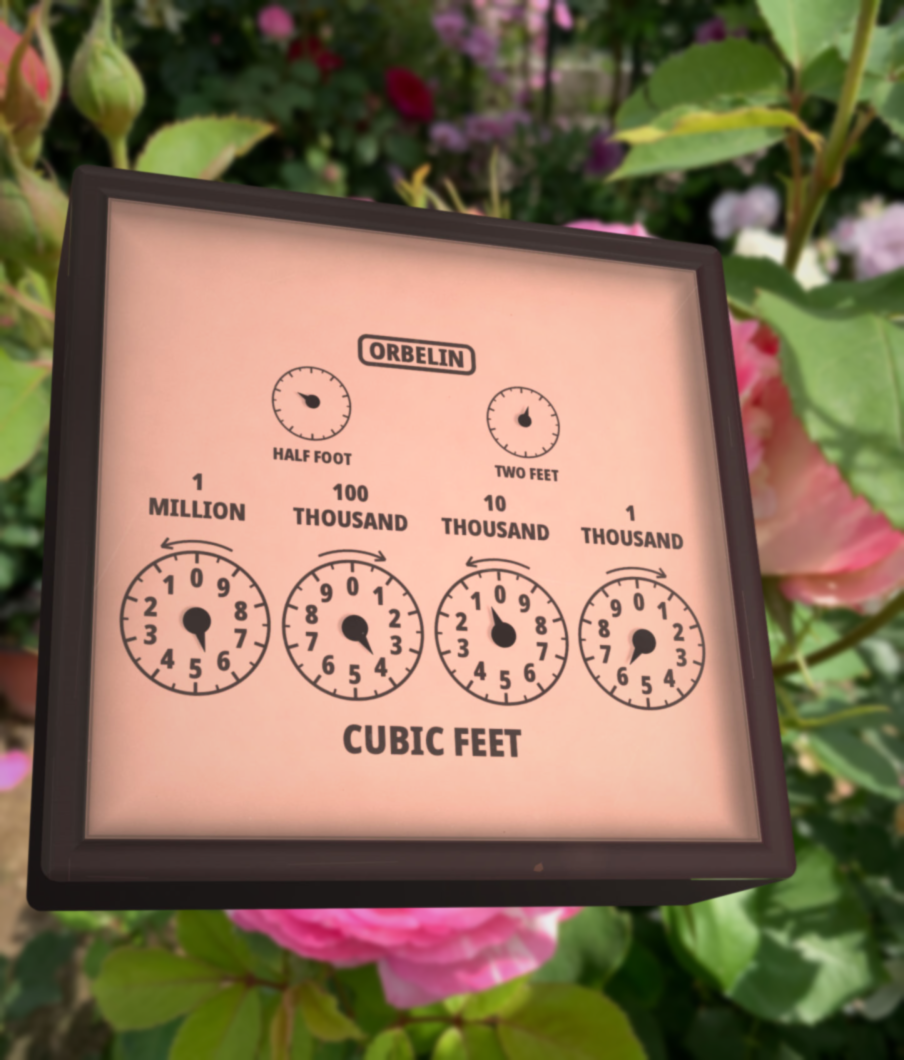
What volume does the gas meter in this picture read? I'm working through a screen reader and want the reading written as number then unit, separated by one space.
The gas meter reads 540600 ft³
